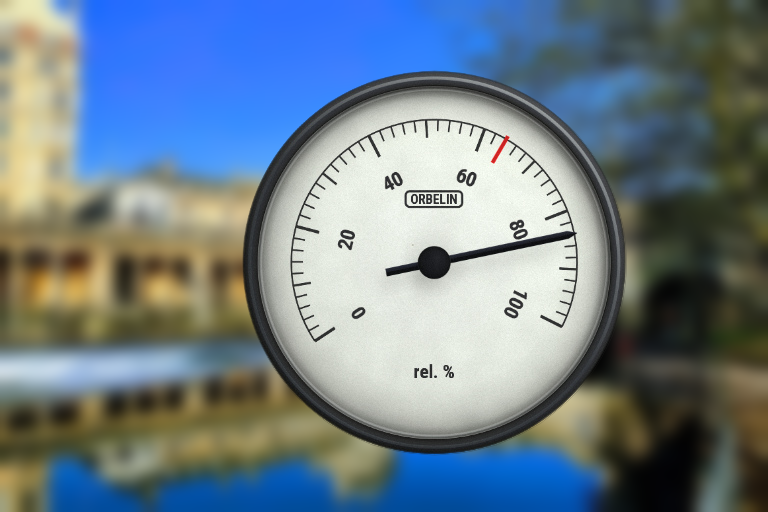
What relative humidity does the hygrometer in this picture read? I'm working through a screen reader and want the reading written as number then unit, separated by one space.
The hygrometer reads 84 %
